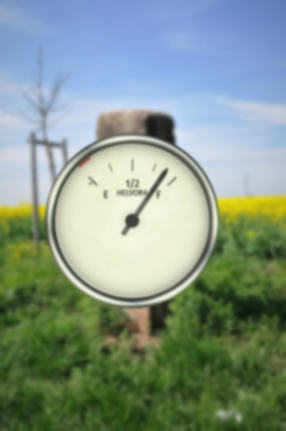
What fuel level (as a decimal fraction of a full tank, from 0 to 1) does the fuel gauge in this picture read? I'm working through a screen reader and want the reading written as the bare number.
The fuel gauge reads 0.875
